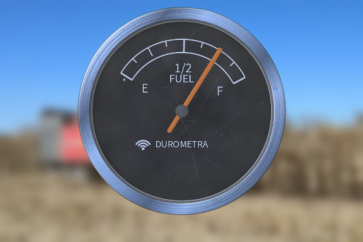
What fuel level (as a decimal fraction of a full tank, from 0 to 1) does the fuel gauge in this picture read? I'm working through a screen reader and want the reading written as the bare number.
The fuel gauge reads 0.75
